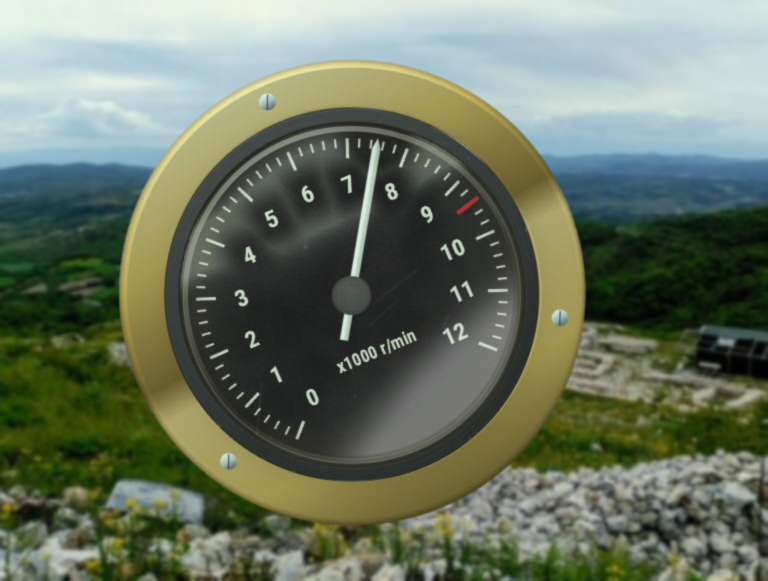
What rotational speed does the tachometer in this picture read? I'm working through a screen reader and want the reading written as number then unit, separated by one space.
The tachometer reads 7500 rpm
